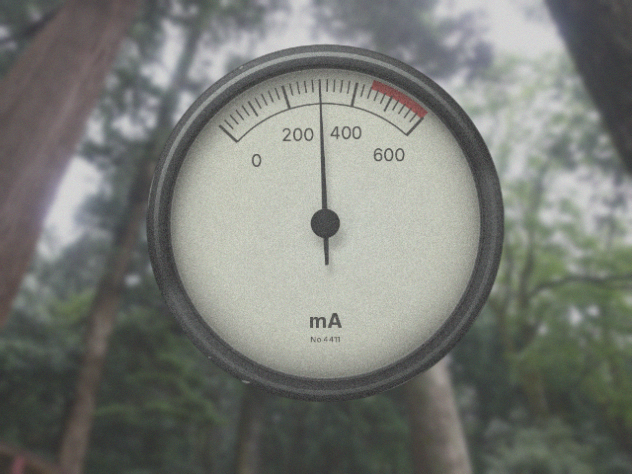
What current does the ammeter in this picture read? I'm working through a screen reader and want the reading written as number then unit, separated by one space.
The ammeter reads 300 mA
